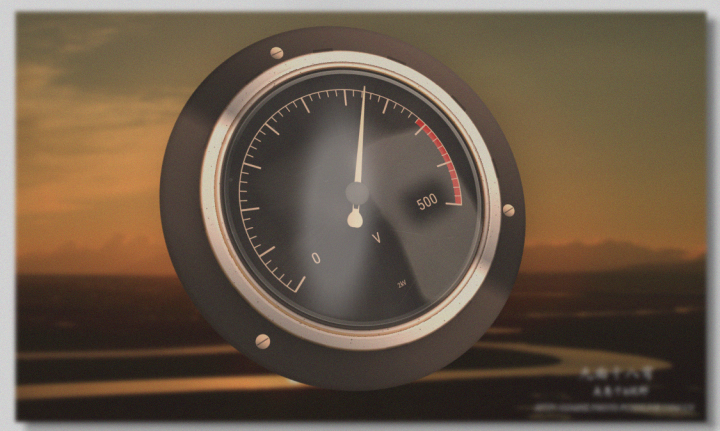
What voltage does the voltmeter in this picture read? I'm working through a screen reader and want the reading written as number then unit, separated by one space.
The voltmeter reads 320 V
